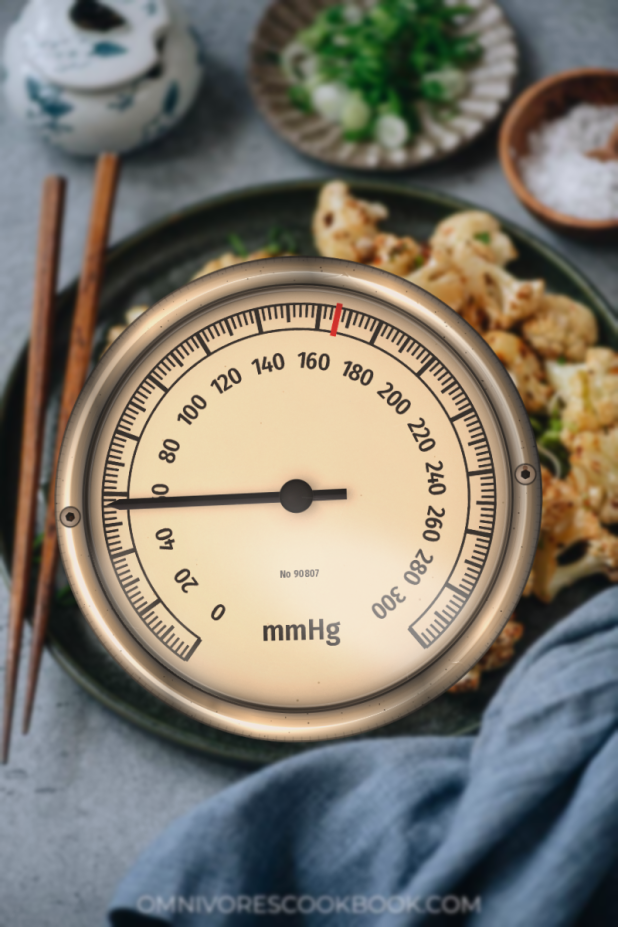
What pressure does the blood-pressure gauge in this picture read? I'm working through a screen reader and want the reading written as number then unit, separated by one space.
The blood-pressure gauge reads 56 mmHg
